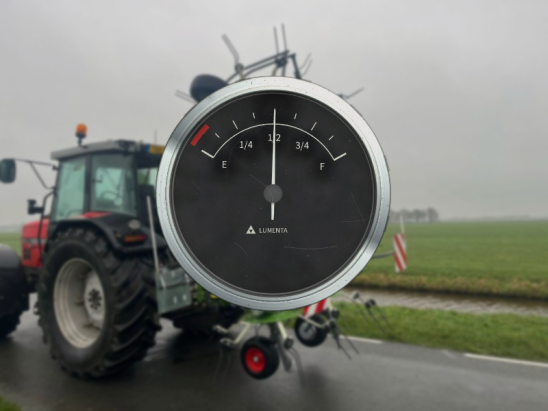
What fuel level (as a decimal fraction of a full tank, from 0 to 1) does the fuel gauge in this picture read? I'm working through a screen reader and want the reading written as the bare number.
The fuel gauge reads 0.5
